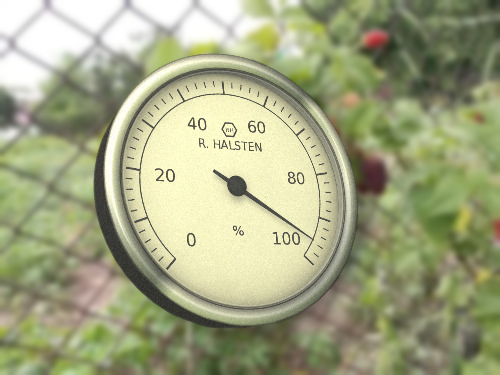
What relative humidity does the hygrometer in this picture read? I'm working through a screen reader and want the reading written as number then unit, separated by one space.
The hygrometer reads 96 %
